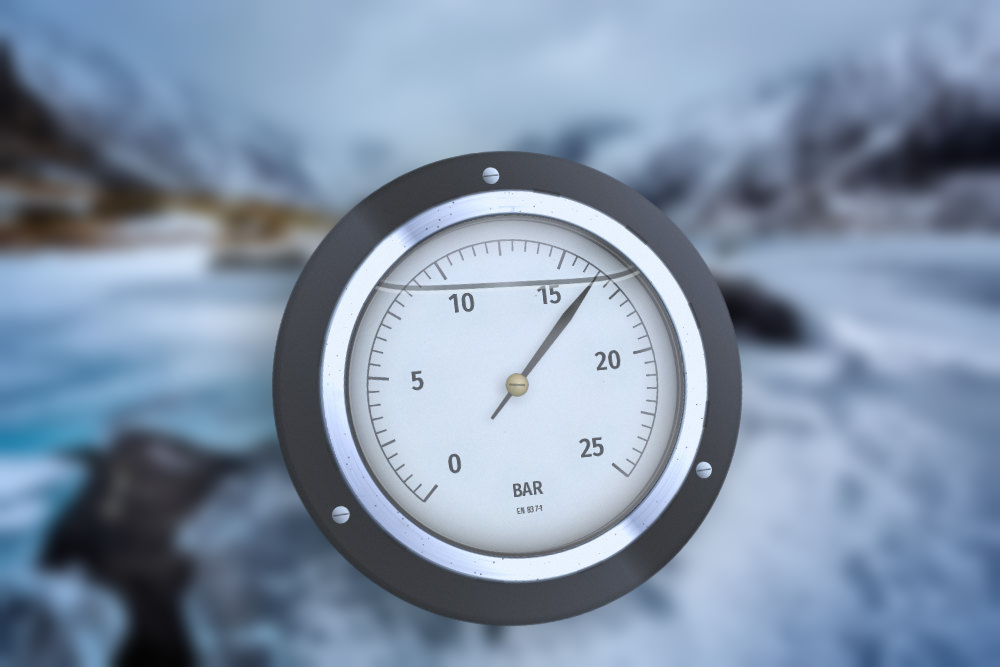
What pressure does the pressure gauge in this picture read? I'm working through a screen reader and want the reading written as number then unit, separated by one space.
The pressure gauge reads 16.5 bar
